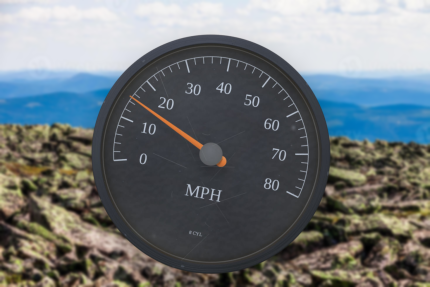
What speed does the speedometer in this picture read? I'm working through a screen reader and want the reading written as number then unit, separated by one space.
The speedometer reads 15 mph
